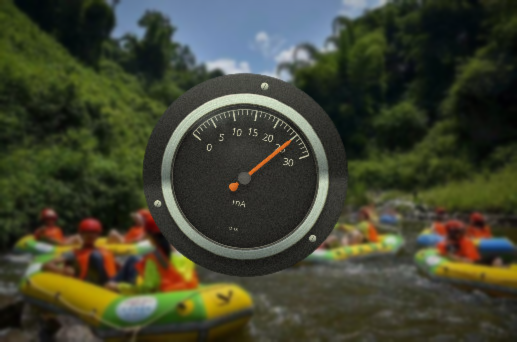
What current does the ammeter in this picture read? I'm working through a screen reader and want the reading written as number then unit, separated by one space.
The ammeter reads 25 mA
